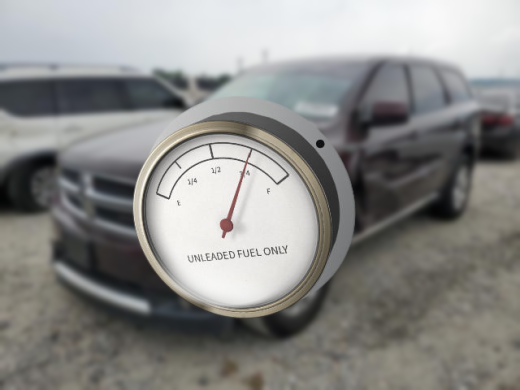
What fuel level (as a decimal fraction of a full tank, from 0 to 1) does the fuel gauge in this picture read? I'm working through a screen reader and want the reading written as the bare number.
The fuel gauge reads 0.75
